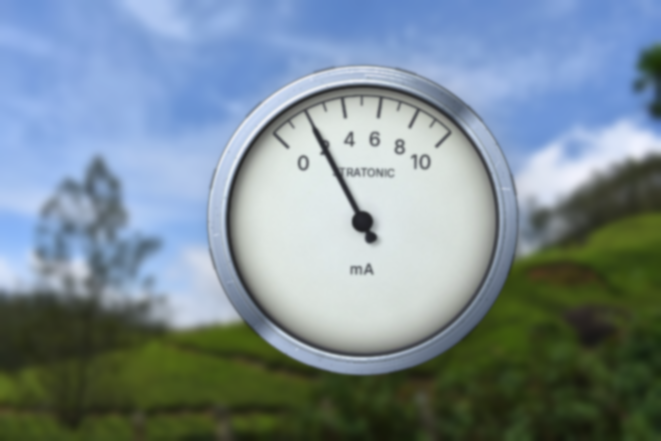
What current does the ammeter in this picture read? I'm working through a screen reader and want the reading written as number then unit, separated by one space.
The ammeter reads 2 mA
